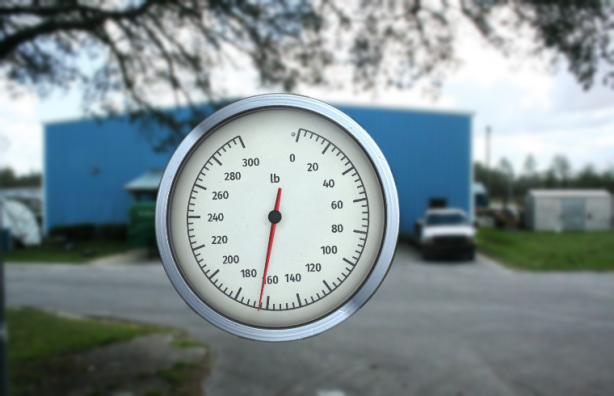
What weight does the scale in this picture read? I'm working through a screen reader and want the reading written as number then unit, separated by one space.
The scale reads 164 lb
